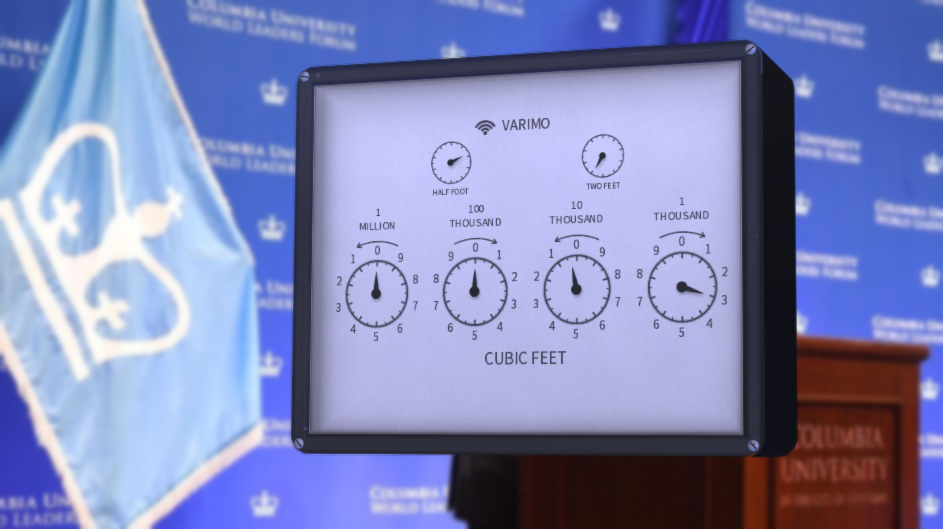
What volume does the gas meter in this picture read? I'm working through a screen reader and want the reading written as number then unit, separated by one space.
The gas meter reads 300 ft³
